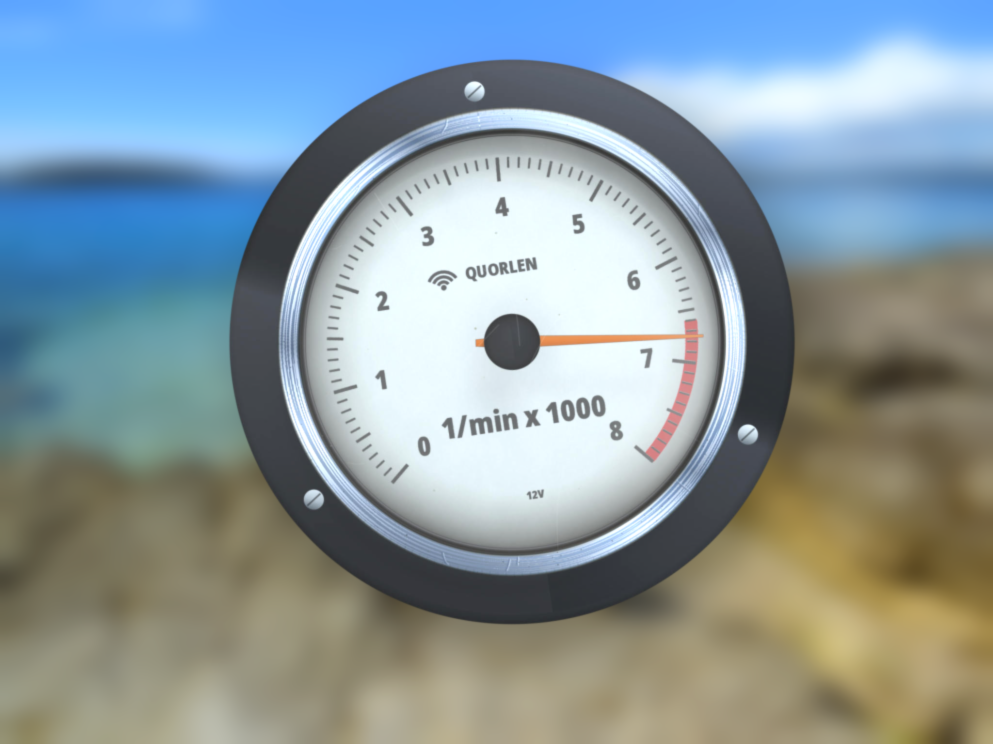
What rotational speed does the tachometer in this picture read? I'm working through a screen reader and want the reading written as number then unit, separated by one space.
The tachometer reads 6750 rpm
